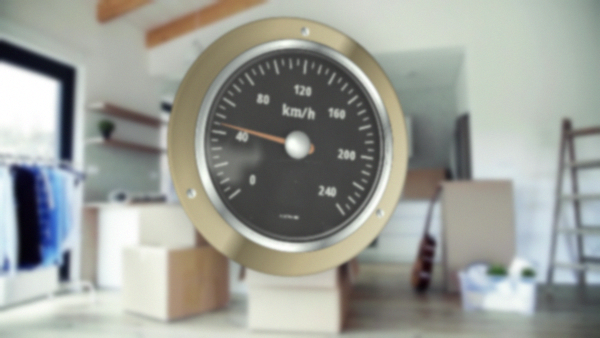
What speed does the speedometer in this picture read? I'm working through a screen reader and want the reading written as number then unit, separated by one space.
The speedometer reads 45 km/h
